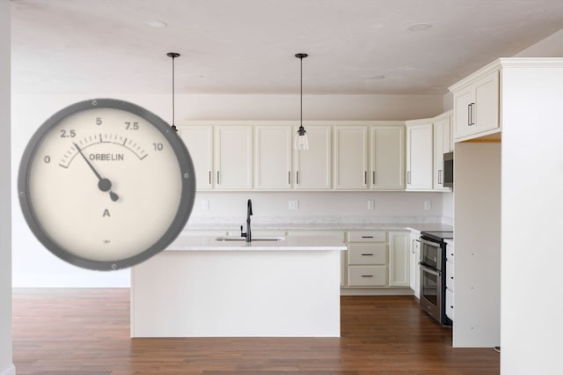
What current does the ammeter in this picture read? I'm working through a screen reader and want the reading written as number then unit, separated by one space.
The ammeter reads 2.5 A
